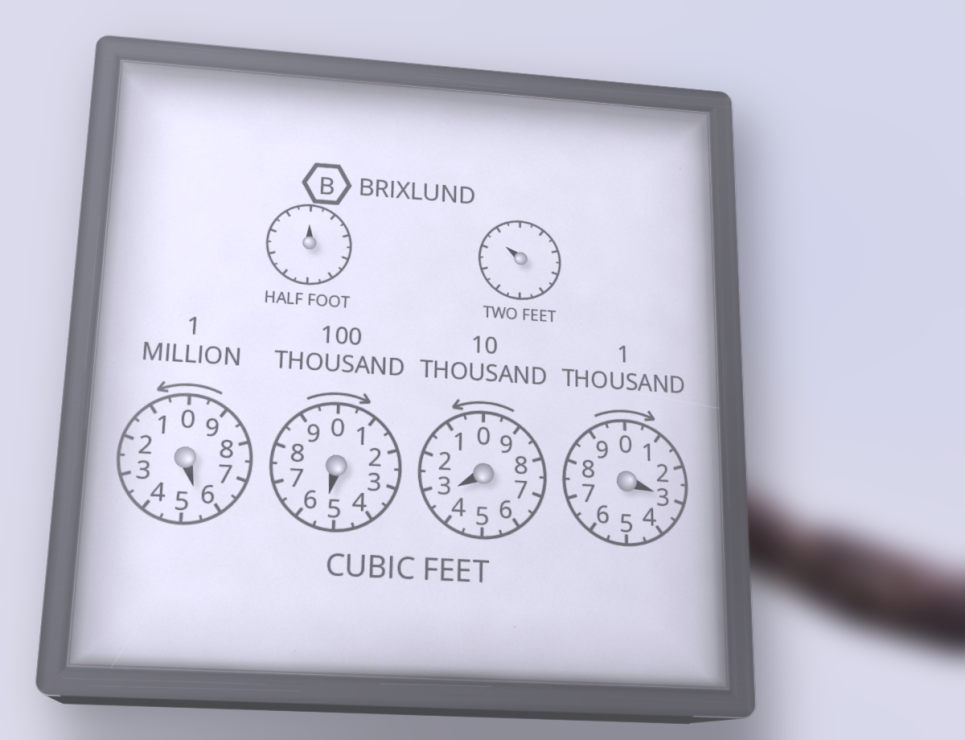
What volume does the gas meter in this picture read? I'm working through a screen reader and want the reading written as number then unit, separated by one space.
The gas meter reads 553300 ft³
